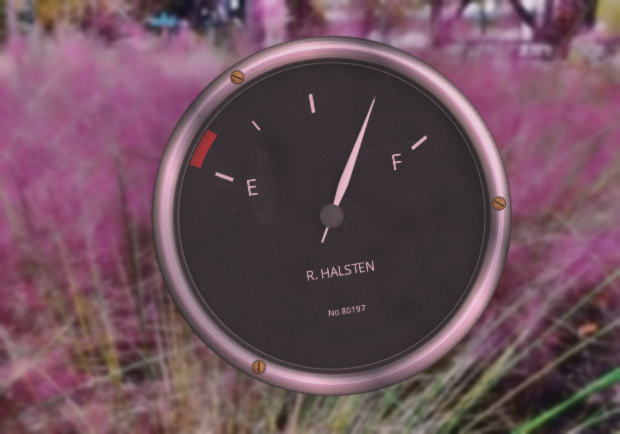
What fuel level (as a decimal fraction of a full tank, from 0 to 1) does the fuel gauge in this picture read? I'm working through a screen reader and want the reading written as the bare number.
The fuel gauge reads 0.75
